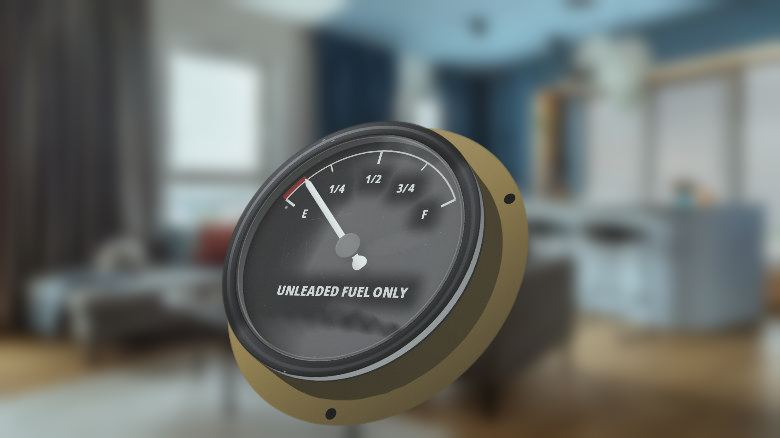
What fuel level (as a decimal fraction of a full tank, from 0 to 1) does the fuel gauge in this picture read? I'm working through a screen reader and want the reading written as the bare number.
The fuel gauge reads 0.125
